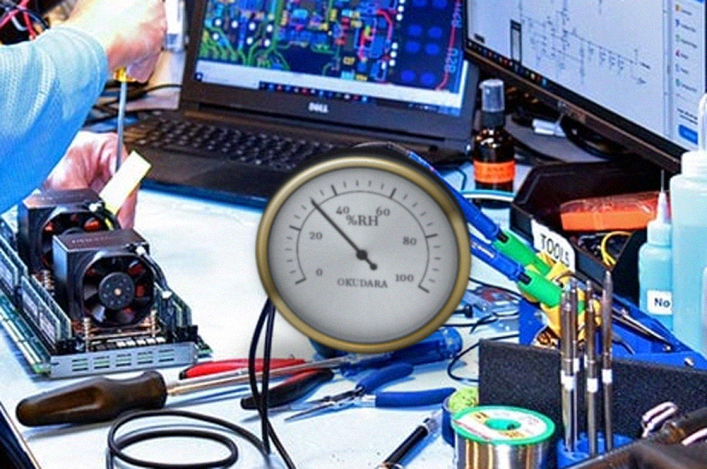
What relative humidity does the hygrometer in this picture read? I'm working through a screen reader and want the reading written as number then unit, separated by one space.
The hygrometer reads 32 %
